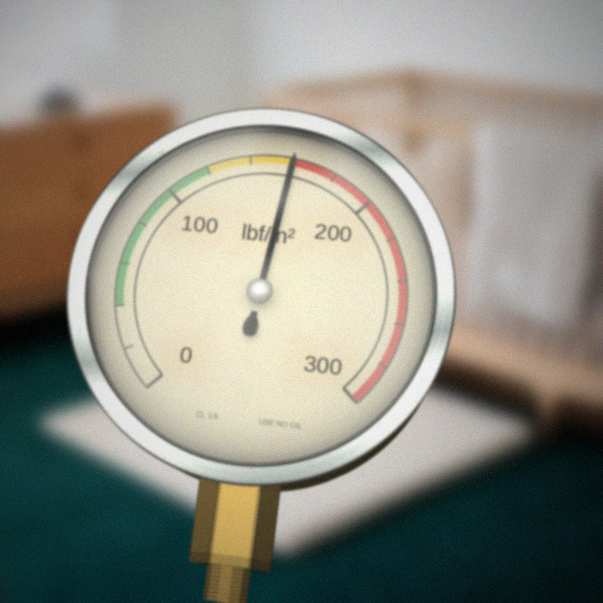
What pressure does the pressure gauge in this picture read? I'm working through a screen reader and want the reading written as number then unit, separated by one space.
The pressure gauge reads 160 psi
